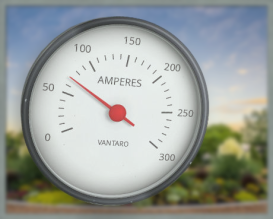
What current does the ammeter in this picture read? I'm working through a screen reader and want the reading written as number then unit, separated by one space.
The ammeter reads 70 A
